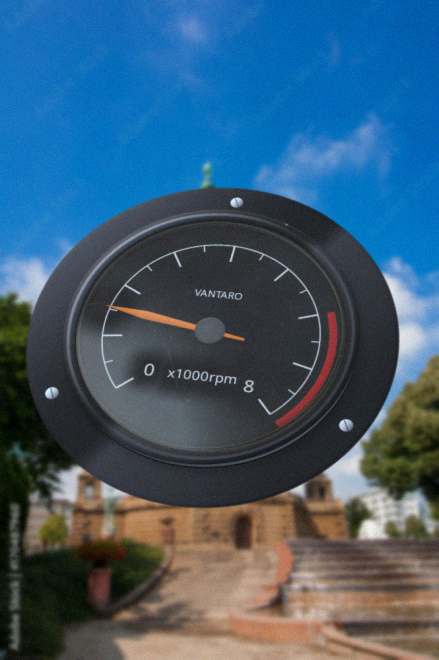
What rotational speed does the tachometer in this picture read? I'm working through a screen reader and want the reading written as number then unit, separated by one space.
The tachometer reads 1500 rpm
